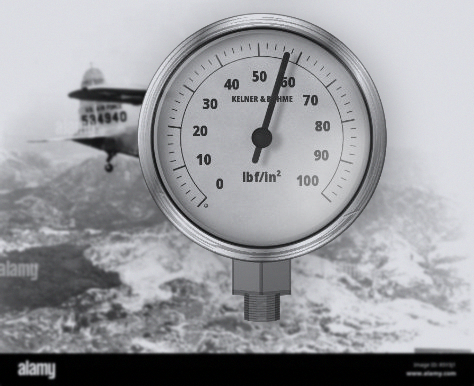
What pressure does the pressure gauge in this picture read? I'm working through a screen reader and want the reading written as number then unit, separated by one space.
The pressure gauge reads 57 psi
